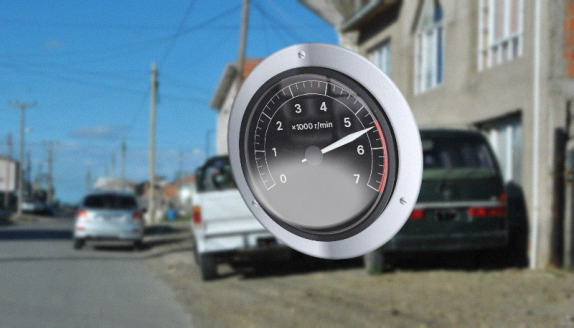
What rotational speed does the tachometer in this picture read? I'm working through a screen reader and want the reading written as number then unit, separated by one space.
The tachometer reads 5500 rpm
